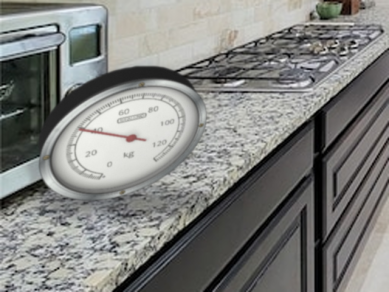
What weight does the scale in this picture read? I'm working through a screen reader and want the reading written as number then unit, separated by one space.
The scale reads 40 kg
